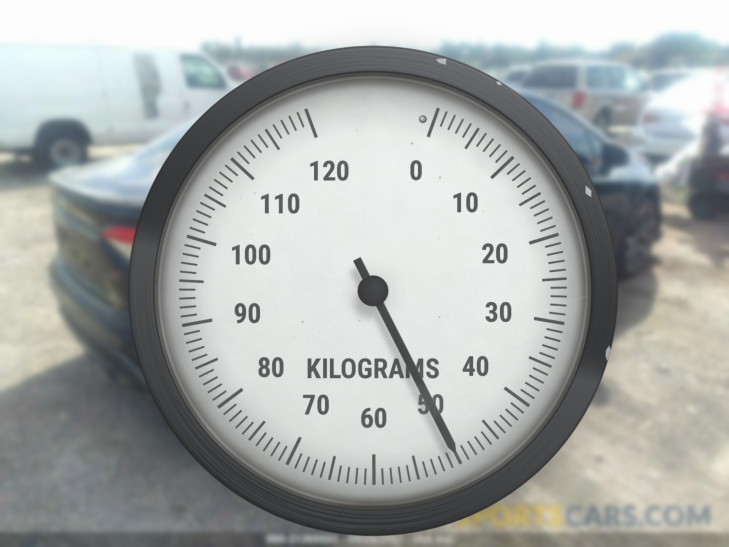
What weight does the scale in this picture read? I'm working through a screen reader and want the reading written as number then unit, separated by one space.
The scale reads 50 kg
